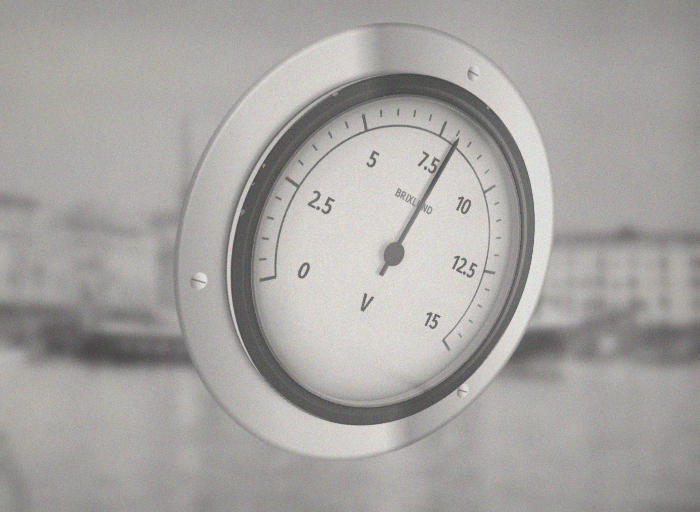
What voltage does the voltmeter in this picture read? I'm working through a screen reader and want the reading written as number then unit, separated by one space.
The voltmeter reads 8 V
